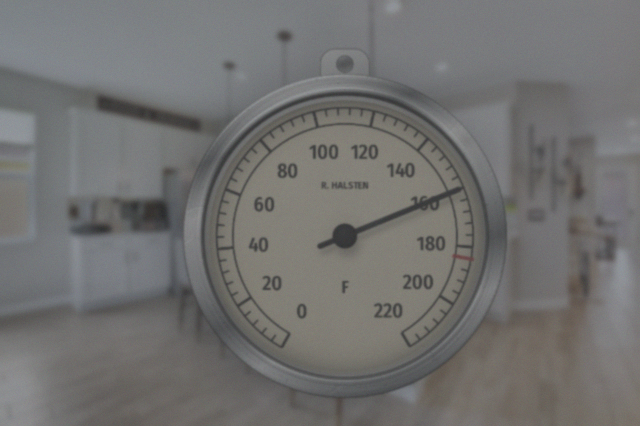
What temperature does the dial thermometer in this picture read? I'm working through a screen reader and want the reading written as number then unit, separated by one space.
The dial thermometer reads 160 °F
